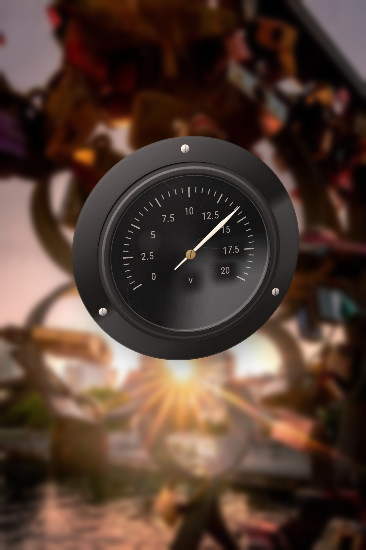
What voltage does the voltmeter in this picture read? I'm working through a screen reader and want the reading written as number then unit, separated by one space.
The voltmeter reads 14 V
